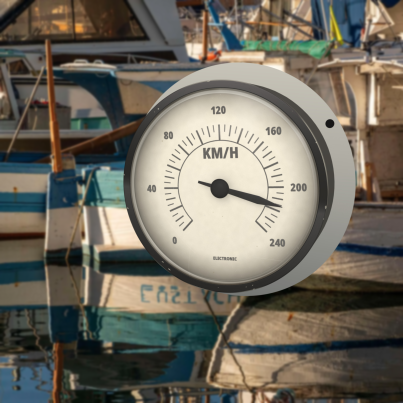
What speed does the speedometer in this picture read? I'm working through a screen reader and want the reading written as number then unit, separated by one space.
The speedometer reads 215 km/h
